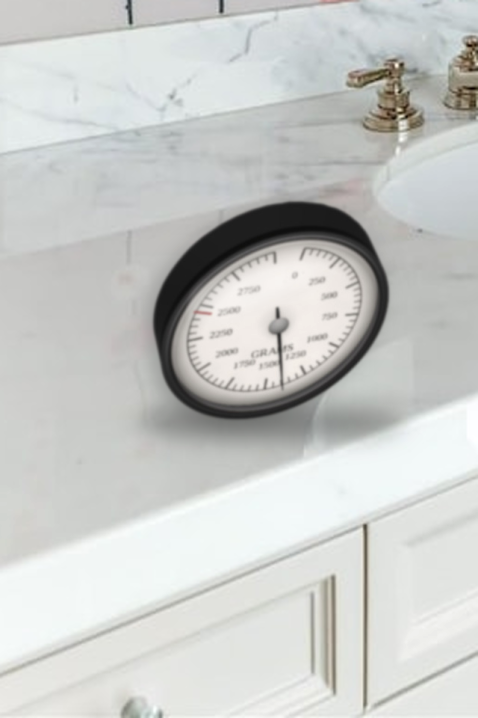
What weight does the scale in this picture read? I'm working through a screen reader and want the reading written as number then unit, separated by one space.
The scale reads 1400 g
